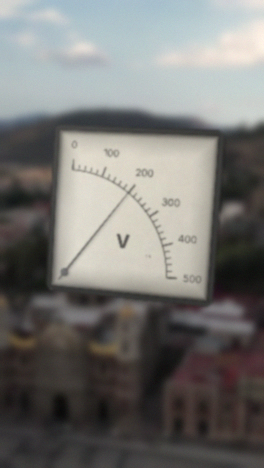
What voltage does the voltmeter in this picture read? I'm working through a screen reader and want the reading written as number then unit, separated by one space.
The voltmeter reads 200 V
